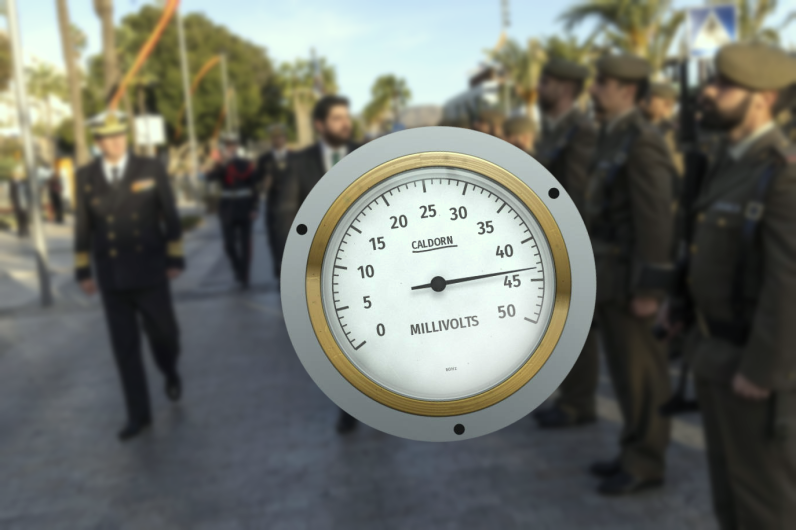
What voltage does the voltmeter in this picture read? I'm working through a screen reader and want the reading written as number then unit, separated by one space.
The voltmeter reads 43.5 mV
